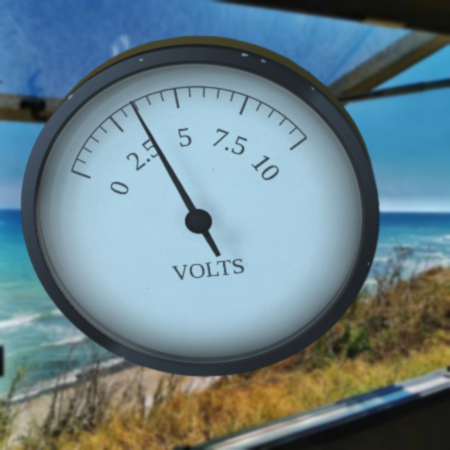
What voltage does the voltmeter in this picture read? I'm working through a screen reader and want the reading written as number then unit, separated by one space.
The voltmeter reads 3.5 V
